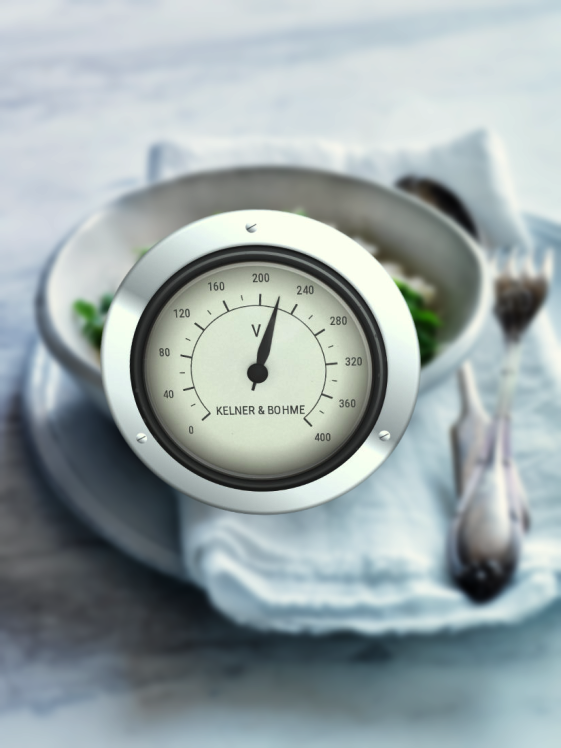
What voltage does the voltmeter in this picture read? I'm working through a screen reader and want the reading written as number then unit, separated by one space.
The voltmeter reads 220 V
